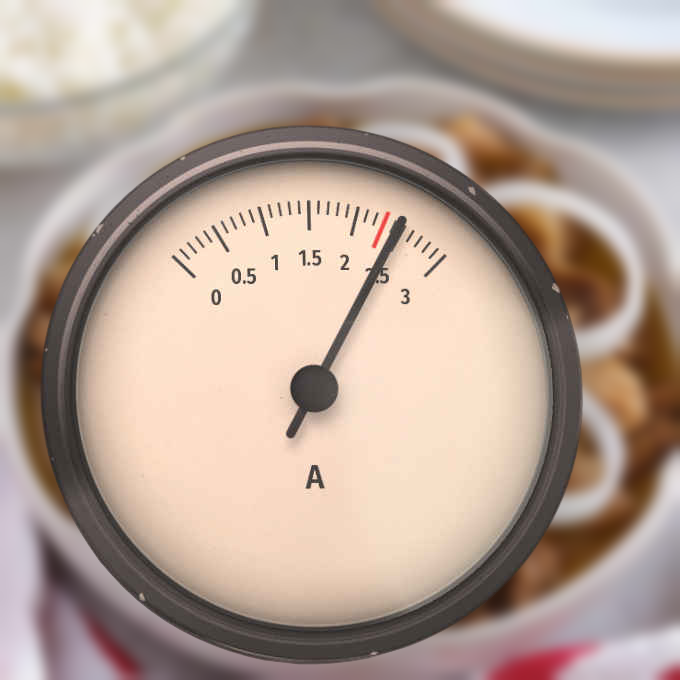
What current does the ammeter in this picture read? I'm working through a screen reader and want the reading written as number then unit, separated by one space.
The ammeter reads 2.45 A
